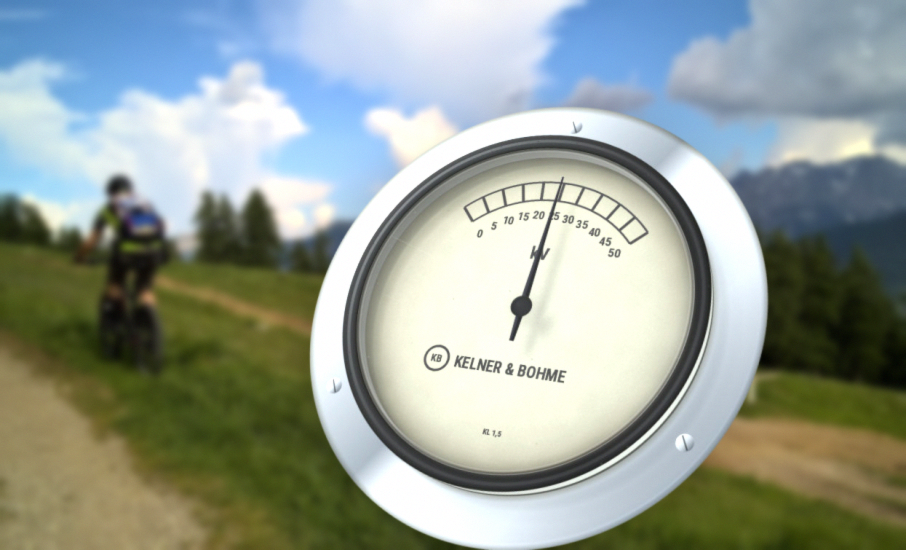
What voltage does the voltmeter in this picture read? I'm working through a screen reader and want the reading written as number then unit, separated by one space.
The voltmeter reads 25 kV
